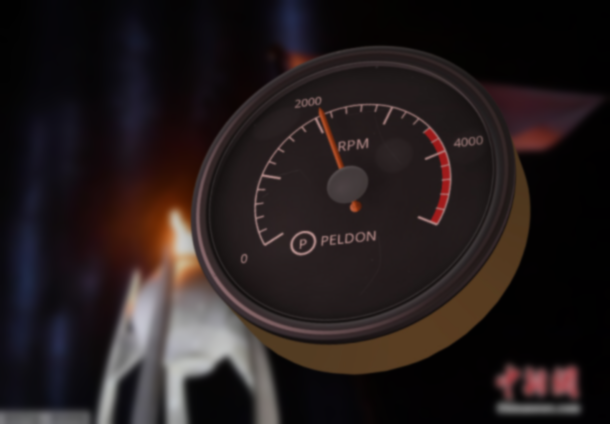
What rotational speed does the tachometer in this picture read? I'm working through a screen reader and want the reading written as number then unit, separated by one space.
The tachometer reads 2100 rpm
